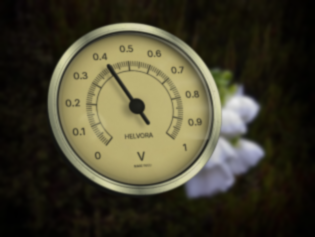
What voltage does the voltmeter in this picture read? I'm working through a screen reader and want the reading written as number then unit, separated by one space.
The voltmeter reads 0.4 V
